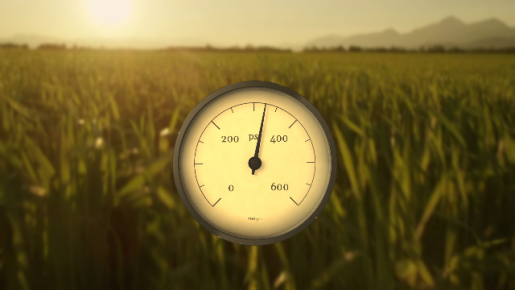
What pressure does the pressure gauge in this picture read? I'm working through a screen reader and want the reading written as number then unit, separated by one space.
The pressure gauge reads 325 psi
